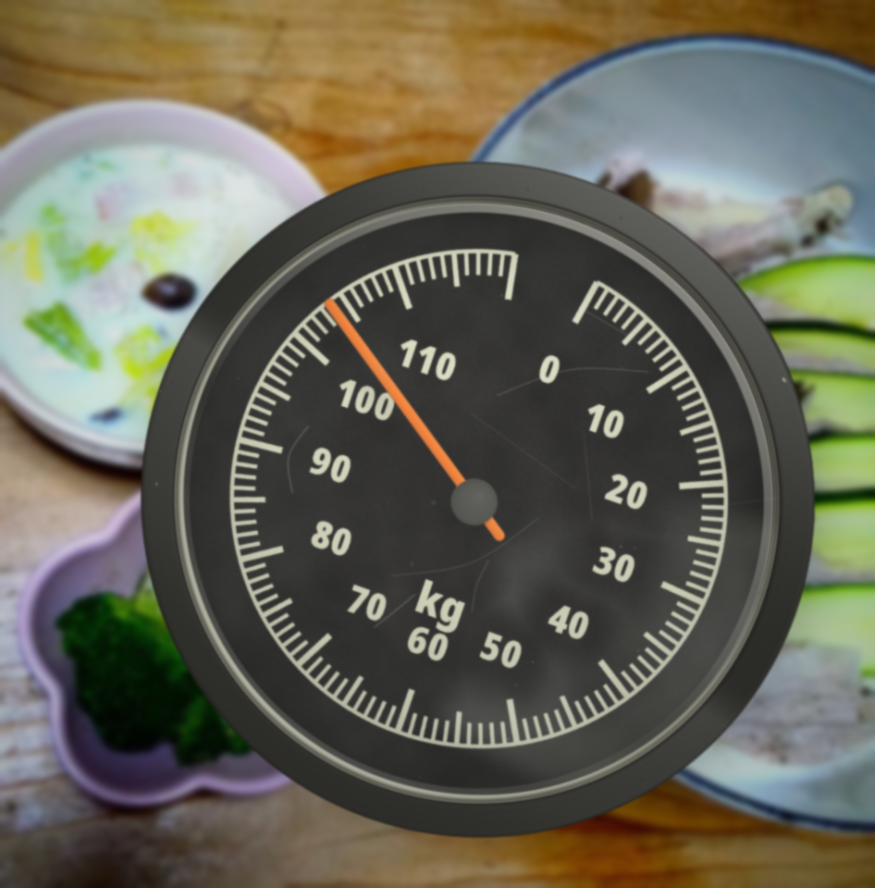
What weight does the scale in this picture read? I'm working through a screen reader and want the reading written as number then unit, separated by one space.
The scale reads 104 kg
